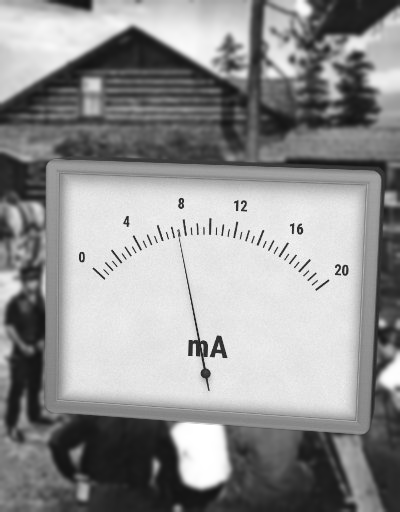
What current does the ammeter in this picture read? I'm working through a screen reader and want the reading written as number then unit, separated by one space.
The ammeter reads 7.5 mA
